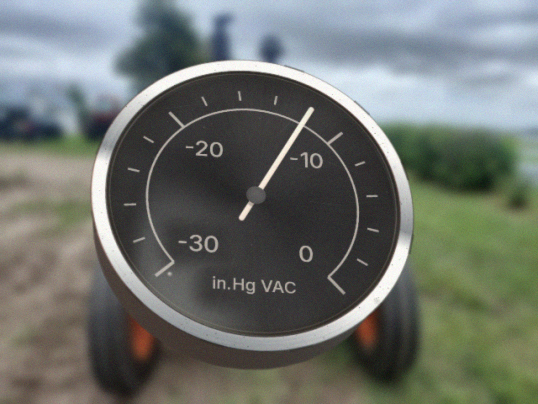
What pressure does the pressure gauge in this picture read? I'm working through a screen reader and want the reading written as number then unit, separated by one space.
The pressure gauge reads -12 inHg
